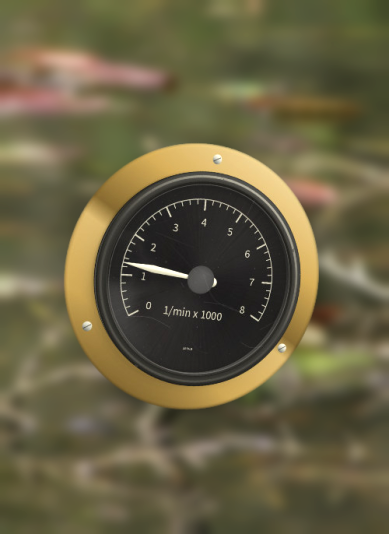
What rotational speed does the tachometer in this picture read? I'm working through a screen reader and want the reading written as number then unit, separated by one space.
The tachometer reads 1300 rpm
